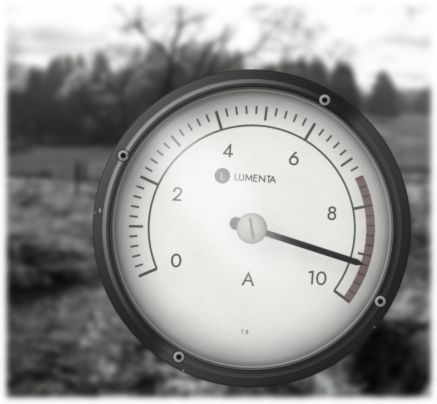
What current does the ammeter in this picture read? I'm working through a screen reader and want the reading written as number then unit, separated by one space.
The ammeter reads 9.2 A
